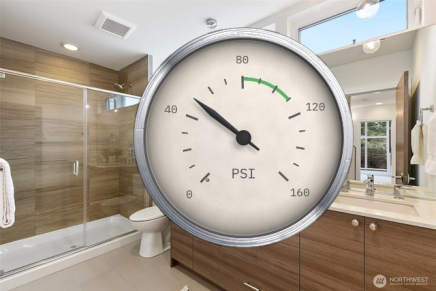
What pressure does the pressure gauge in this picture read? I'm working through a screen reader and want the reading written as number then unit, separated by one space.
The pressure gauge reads 50 psi
